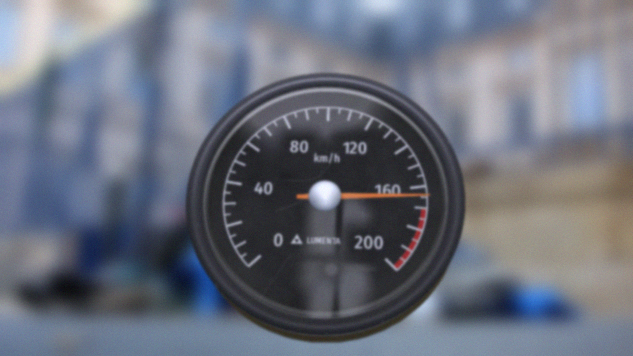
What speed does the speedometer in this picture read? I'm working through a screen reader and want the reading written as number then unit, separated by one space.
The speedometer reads 165 km/h
